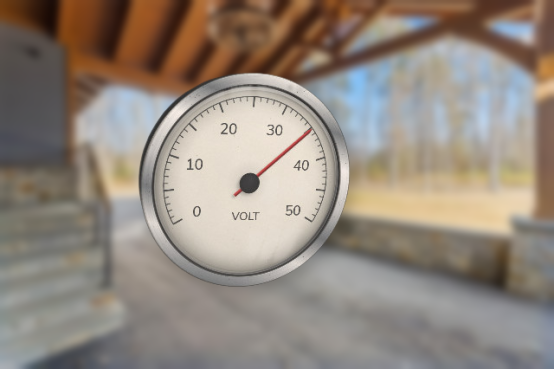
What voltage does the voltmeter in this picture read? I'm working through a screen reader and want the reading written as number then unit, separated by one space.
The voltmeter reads 35 V
